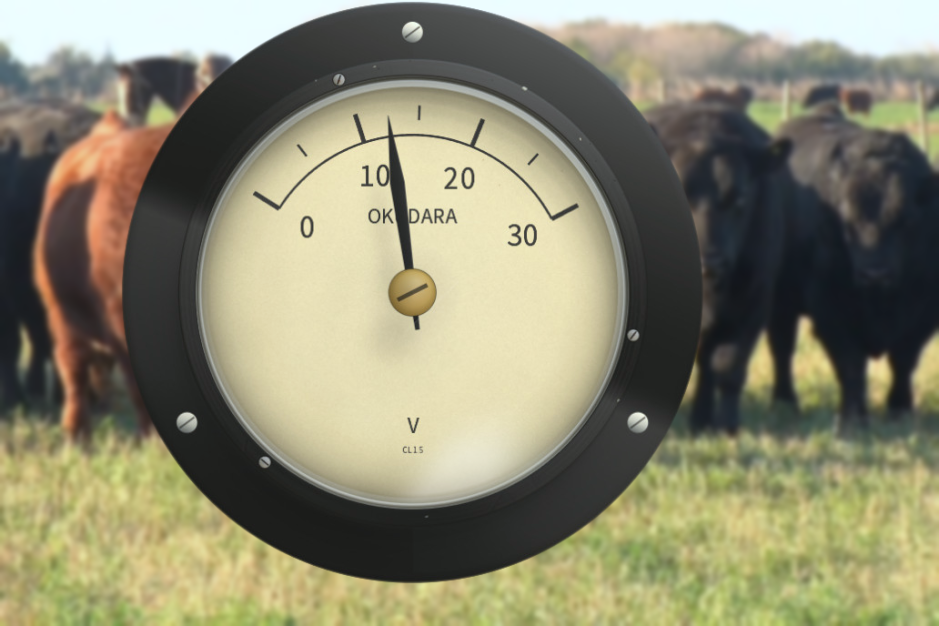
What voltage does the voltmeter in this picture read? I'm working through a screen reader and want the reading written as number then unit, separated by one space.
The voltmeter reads 12.5 V
